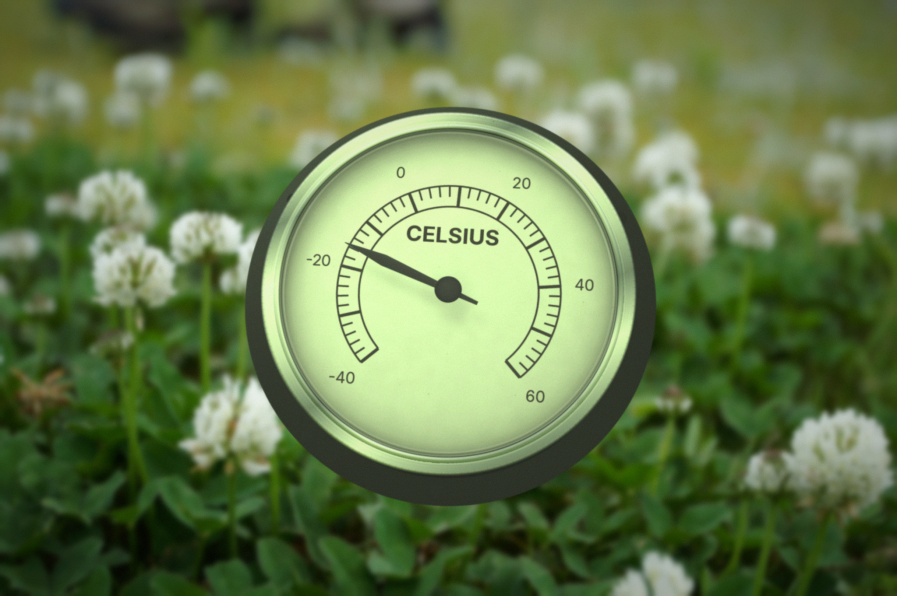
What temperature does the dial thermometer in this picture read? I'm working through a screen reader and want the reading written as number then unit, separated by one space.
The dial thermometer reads -16 °C
